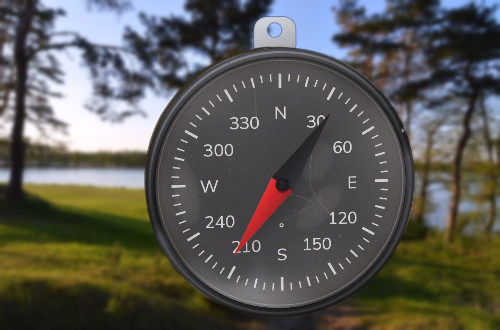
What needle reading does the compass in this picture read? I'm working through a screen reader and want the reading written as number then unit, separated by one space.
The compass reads 215 °
